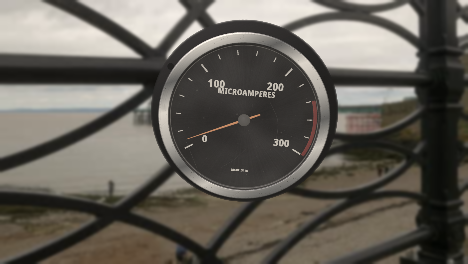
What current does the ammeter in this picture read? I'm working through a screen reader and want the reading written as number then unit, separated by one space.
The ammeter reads 10 µA
